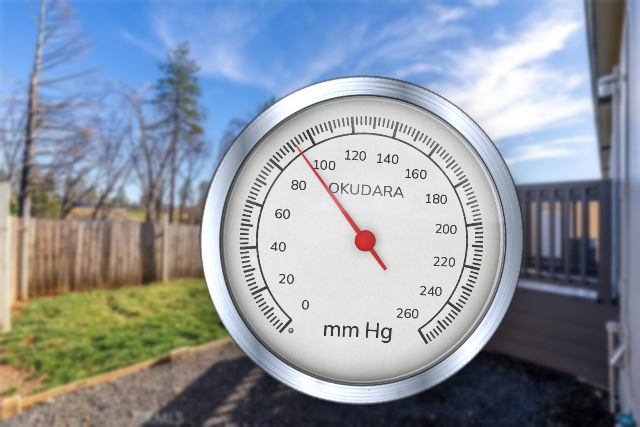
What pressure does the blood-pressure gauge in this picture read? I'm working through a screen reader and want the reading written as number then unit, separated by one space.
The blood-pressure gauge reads 92 mmHg
